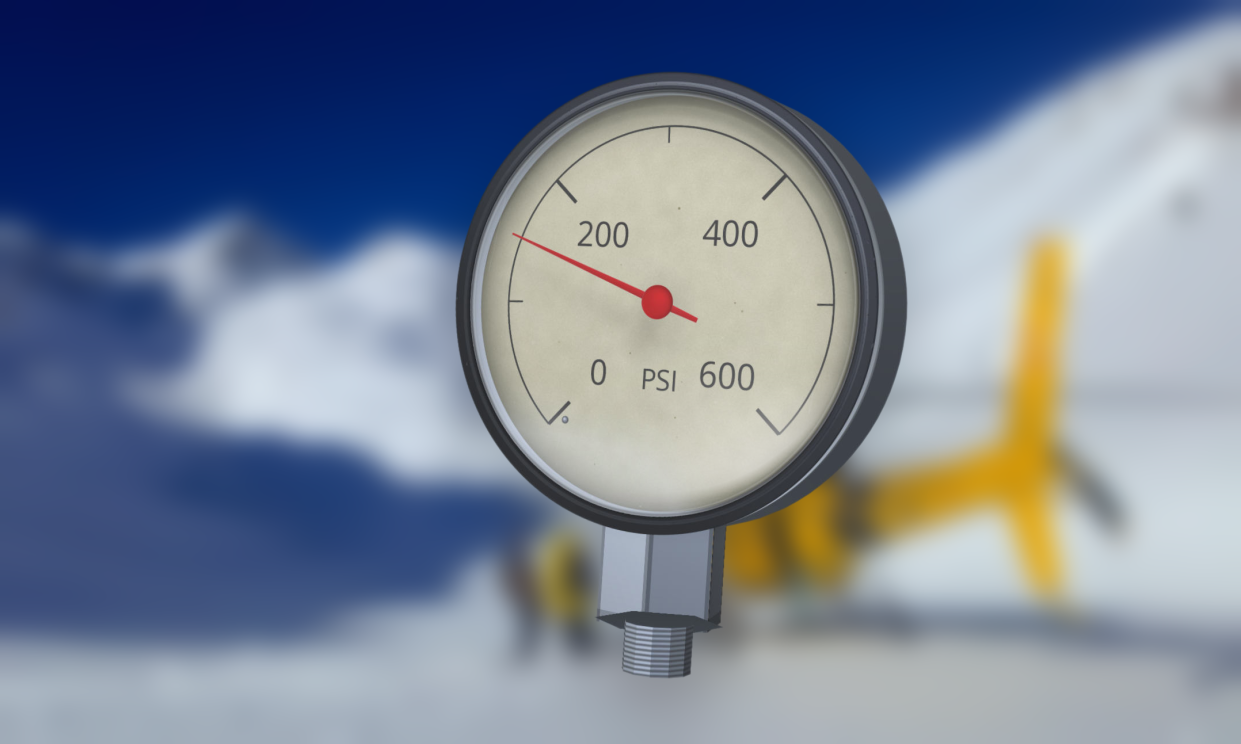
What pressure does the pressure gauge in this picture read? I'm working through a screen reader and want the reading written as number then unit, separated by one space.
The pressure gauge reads 150 psi
